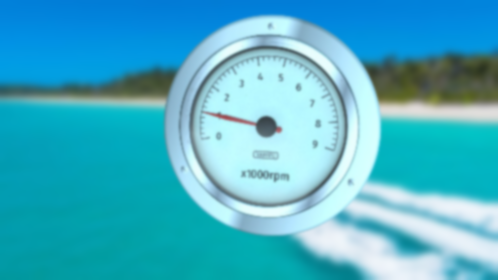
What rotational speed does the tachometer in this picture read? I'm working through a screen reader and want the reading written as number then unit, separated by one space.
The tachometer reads 1000 rpm
